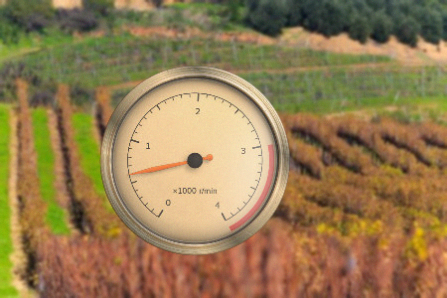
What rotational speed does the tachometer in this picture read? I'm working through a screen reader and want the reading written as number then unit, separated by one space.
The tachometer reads 600 rpm
